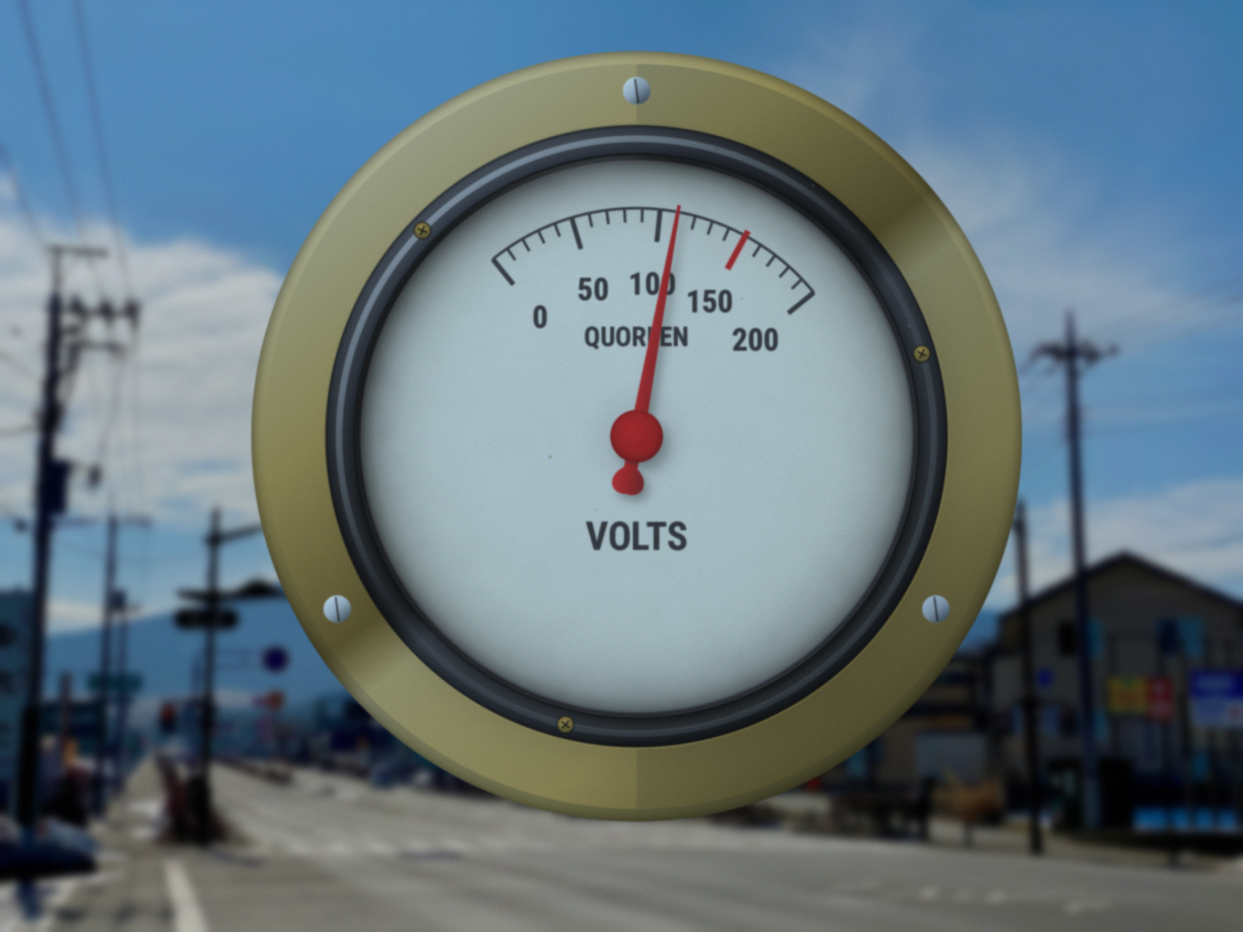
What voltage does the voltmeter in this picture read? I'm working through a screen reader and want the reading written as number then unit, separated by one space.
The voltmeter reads 110 V
